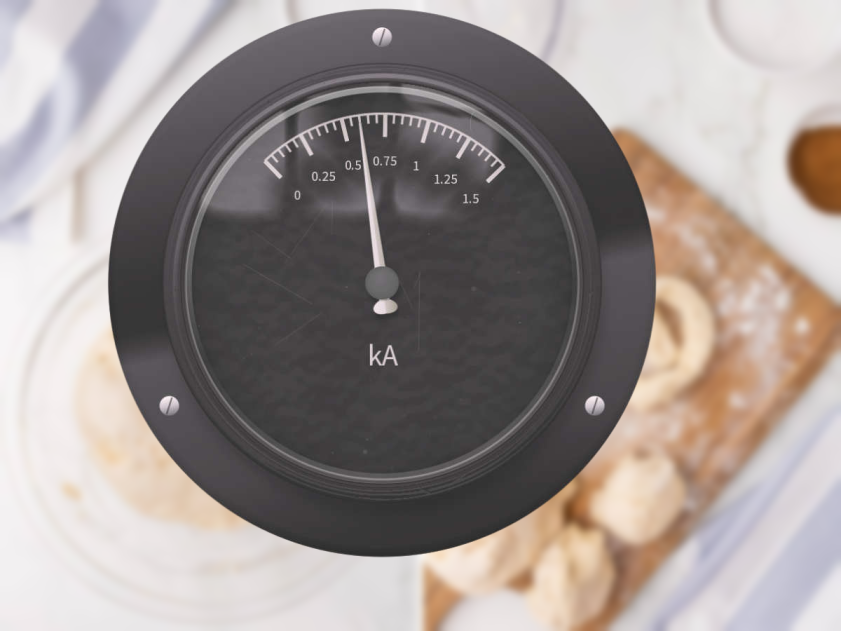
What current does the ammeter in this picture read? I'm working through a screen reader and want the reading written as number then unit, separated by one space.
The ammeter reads 0.6 kA
